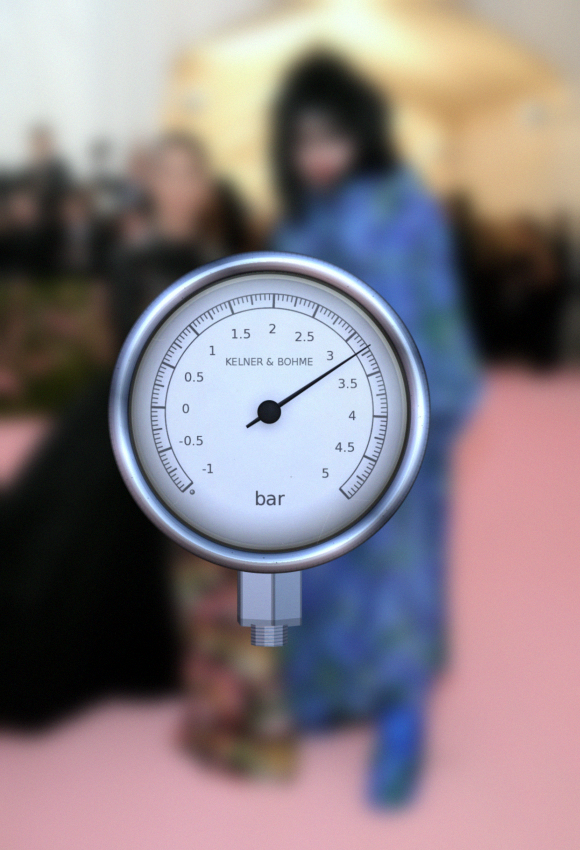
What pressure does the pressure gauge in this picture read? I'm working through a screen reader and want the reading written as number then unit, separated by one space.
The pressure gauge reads 3.2 bar
